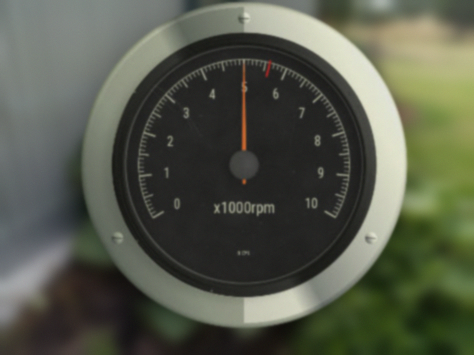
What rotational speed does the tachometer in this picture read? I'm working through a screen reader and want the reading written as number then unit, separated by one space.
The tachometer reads 5000 rpm
